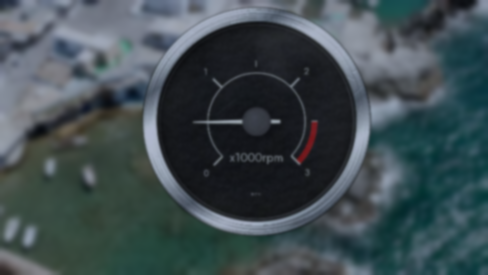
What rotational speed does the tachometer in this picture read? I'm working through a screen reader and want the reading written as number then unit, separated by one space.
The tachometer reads 500 rpm
